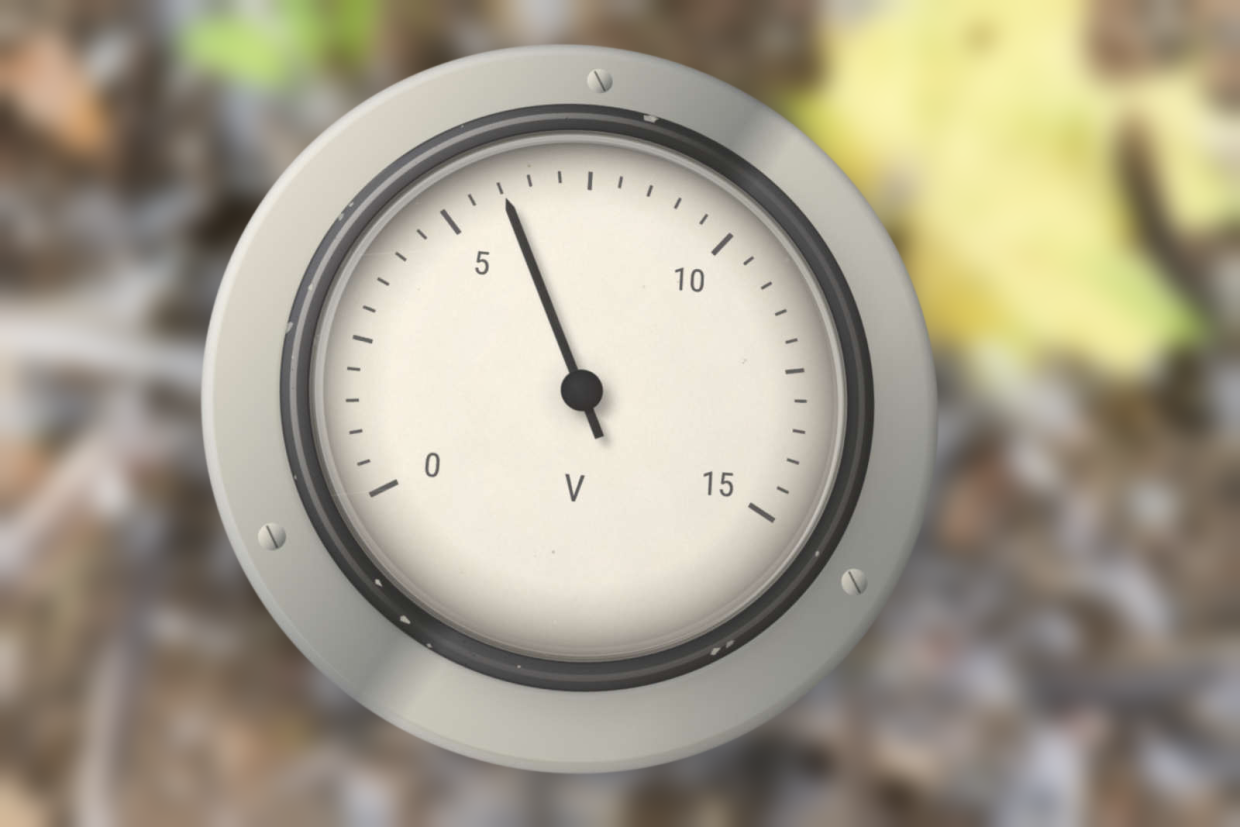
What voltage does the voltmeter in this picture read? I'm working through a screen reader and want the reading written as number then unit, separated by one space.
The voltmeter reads 6 V
